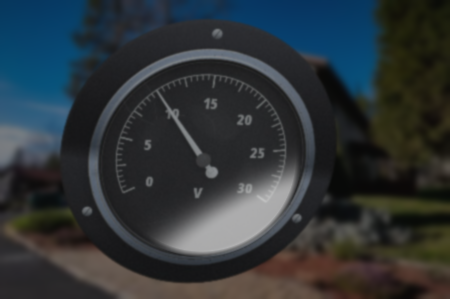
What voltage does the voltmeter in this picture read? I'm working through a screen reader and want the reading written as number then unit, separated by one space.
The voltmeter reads 10 V
